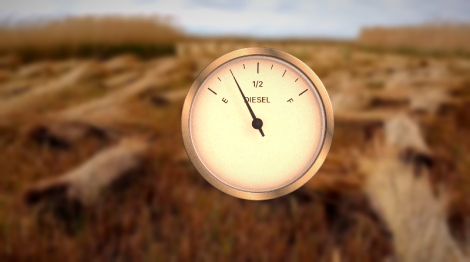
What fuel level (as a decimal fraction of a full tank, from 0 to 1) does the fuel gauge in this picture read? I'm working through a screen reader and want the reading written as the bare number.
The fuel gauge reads 0.25
